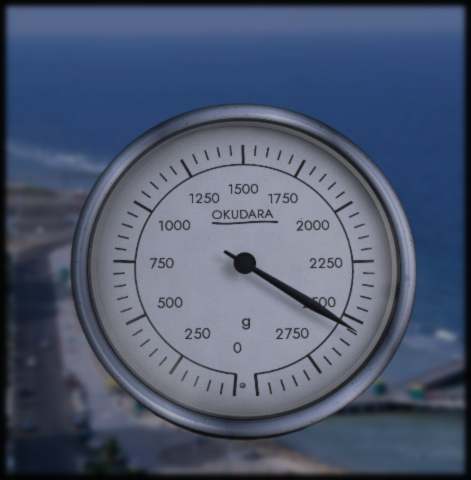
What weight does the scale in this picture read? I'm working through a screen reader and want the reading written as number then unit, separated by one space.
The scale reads 2550 g
